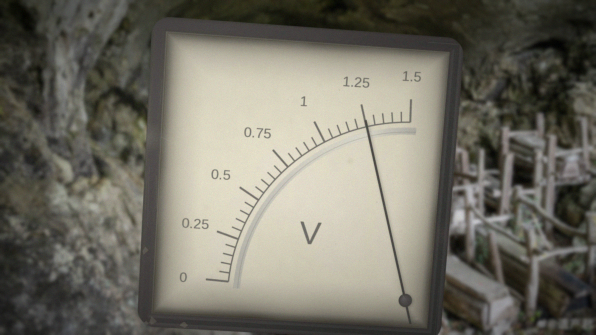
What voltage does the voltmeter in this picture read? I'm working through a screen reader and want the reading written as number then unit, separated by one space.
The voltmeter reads 1.25 V
